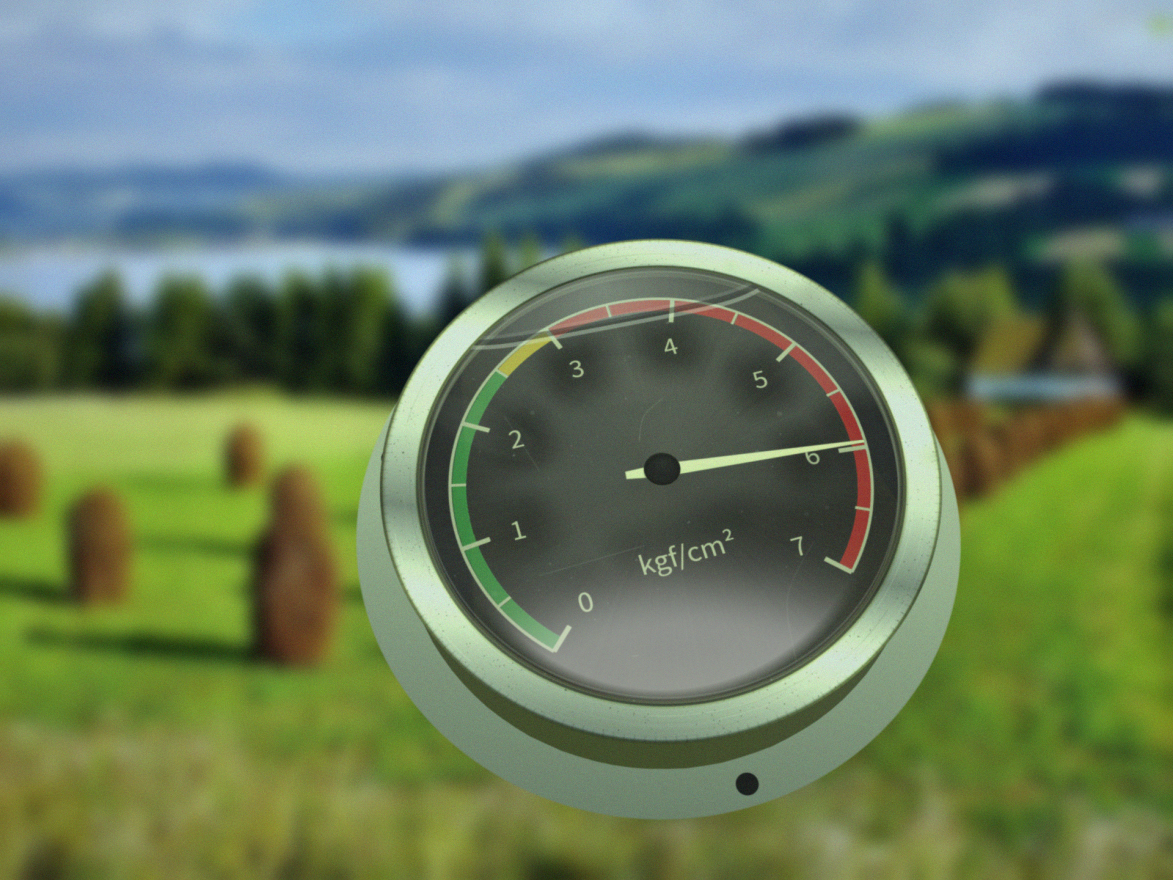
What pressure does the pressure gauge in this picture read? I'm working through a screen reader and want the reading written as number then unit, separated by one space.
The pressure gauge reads 6 kg/cm²
